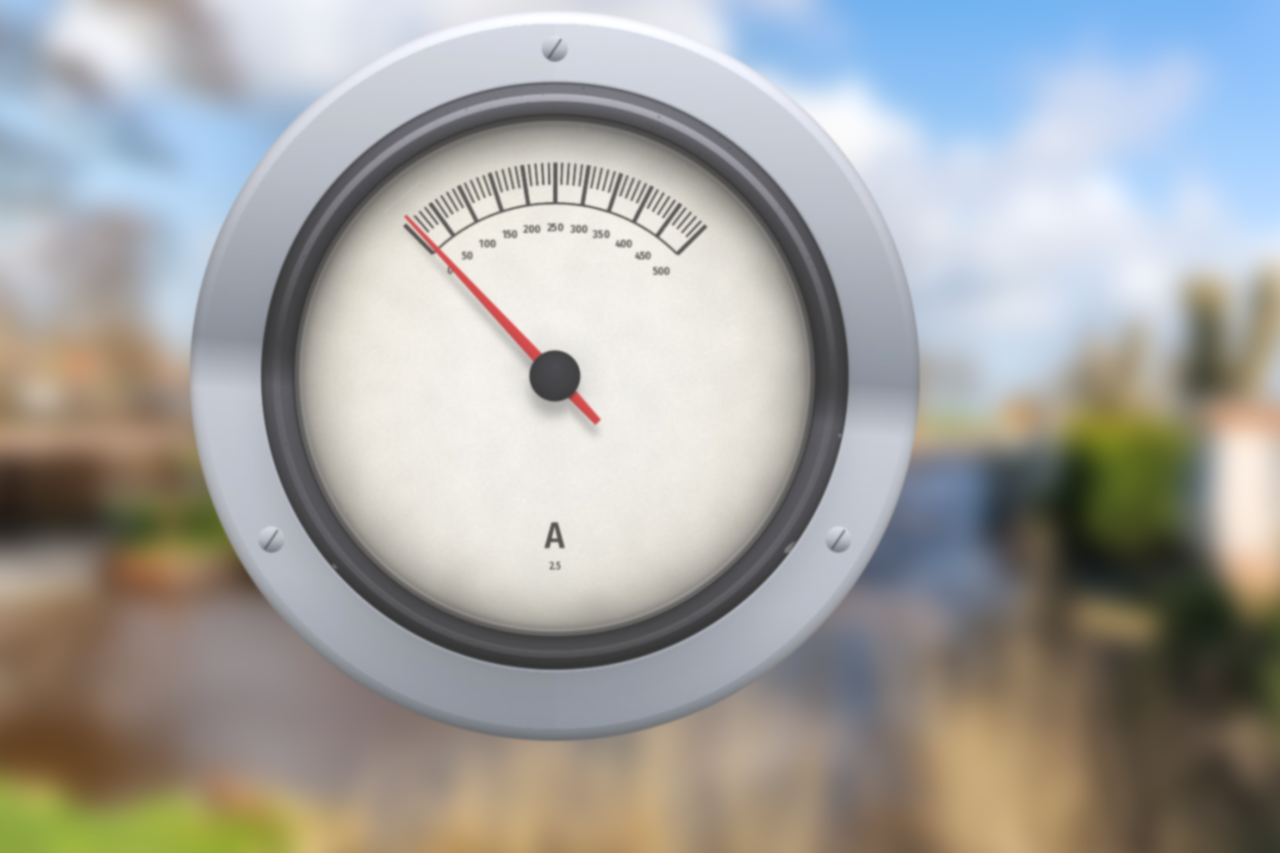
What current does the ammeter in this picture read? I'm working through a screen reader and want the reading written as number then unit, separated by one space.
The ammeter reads 10 A
